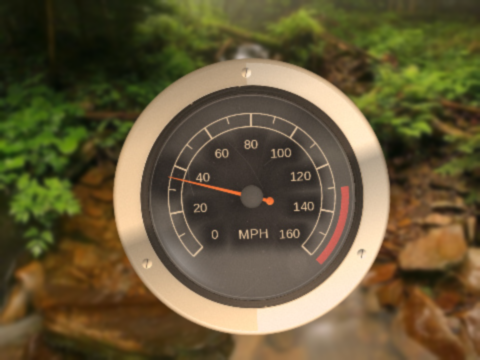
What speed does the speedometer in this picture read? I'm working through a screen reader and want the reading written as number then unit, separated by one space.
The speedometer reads 35 mph
